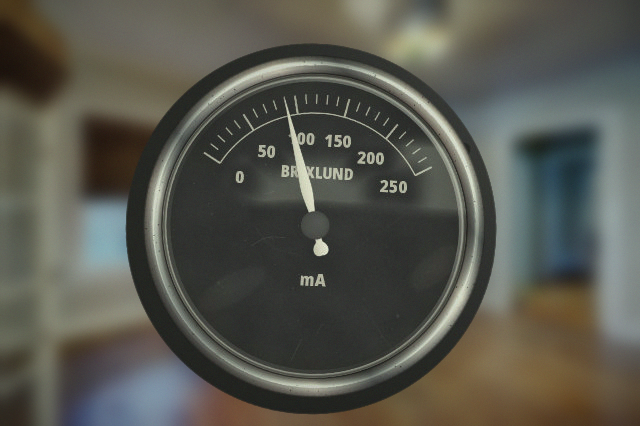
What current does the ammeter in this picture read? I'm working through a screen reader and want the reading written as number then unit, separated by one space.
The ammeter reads 90 mA
